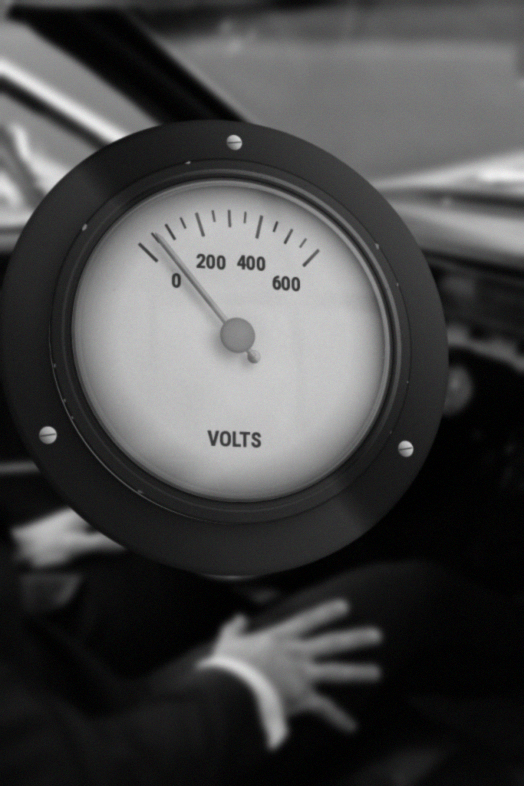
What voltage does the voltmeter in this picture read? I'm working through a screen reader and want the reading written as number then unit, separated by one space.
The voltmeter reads 50 V
